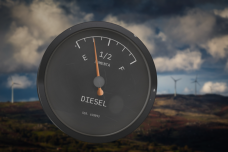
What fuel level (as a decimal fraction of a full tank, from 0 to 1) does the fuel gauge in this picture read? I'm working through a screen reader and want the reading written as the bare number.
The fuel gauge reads 0.25
